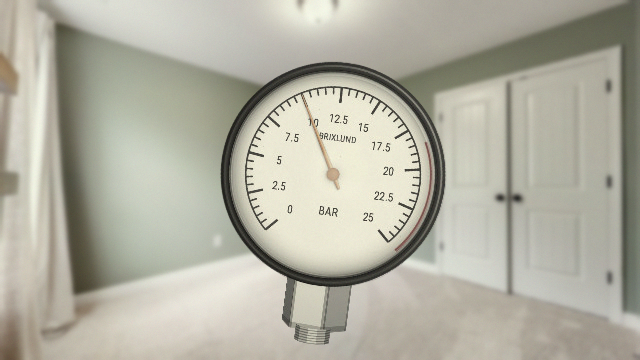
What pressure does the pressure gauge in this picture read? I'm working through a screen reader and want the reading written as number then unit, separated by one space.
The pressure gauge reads 10 bar
